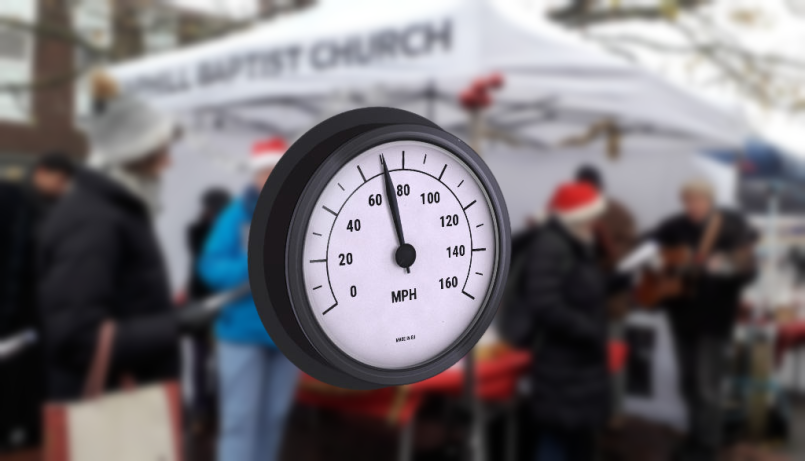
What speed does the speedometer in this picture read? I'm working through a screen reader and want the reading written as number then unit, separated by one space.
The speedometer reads 70 mph
